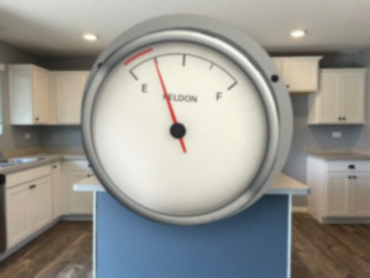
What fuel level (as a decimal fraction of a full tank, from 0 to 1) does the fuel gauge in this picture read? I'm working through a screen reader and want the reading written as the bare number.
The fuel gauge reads 0.25
